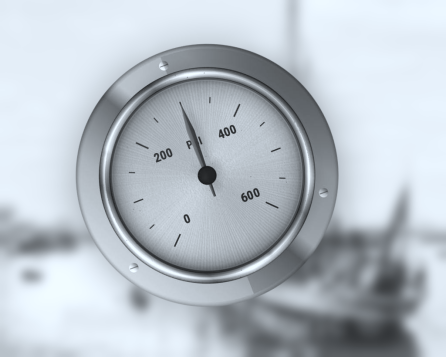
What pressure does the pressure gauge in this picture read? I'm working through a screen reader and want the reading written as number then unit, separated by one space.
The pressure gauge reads 300 psi
